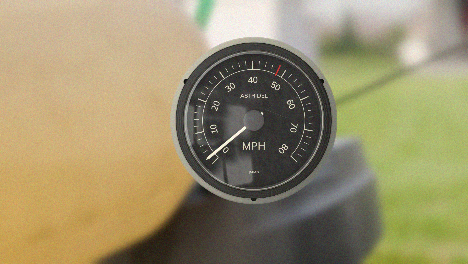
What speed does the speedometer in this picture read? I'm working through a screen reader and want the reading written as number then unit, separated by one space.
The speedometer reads 2 mph
